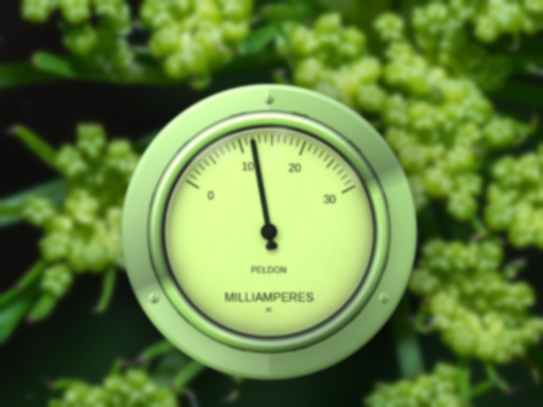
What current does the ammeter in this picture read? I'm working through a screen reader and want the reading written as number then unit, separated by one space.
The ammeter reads 12 mA
